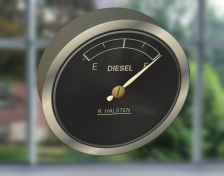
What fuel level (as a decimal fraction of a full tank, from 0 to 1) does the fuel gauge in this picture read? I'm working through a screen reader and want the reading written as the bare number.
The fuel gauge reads 1
